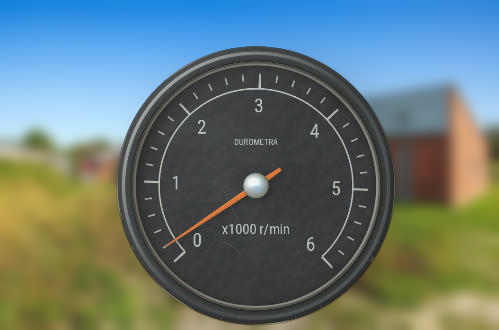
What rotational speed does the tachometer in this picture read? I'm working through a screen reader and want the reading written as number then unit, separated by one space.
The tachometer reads 200 rpm
